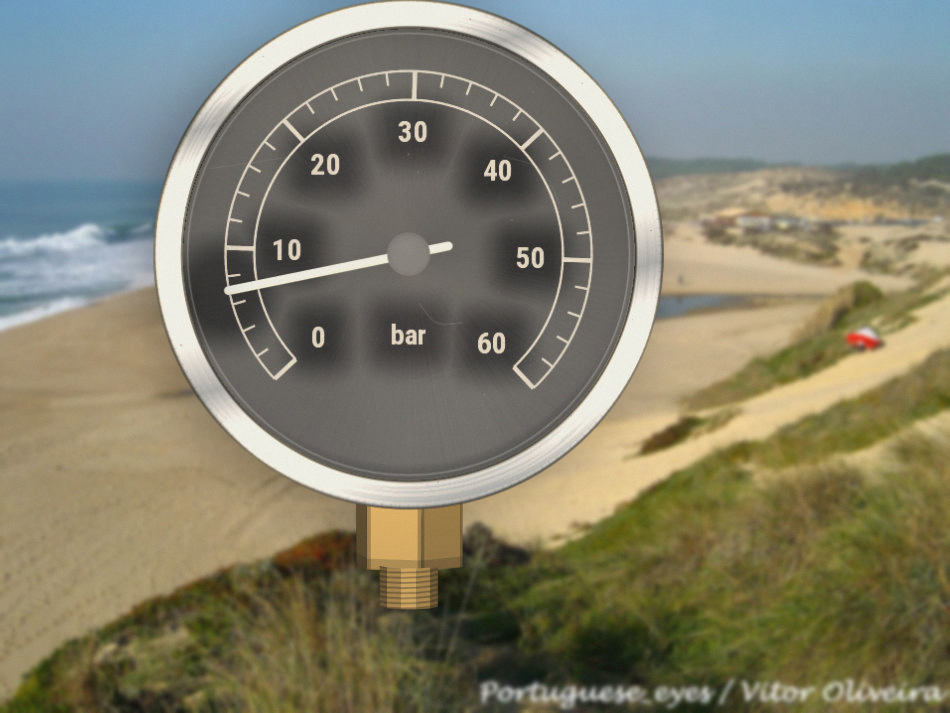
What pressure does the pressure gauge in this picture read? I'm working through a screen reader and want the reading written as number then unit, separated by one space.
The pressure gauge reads 7 bar
